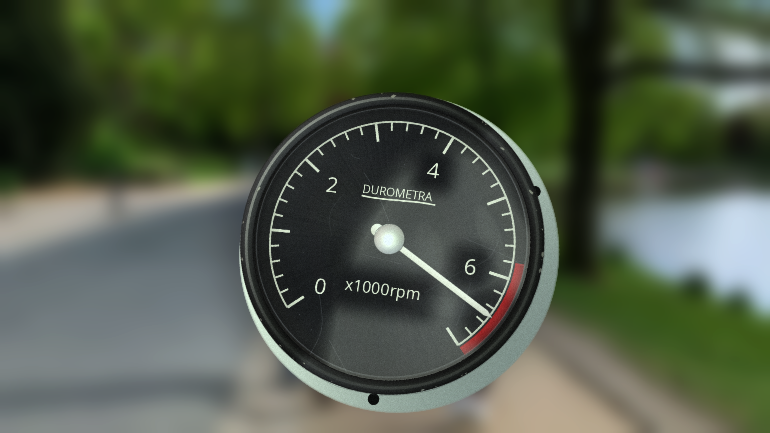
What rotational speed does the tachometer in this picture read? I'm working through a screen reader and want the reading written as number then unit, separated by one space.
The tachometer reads 6500 rpm
